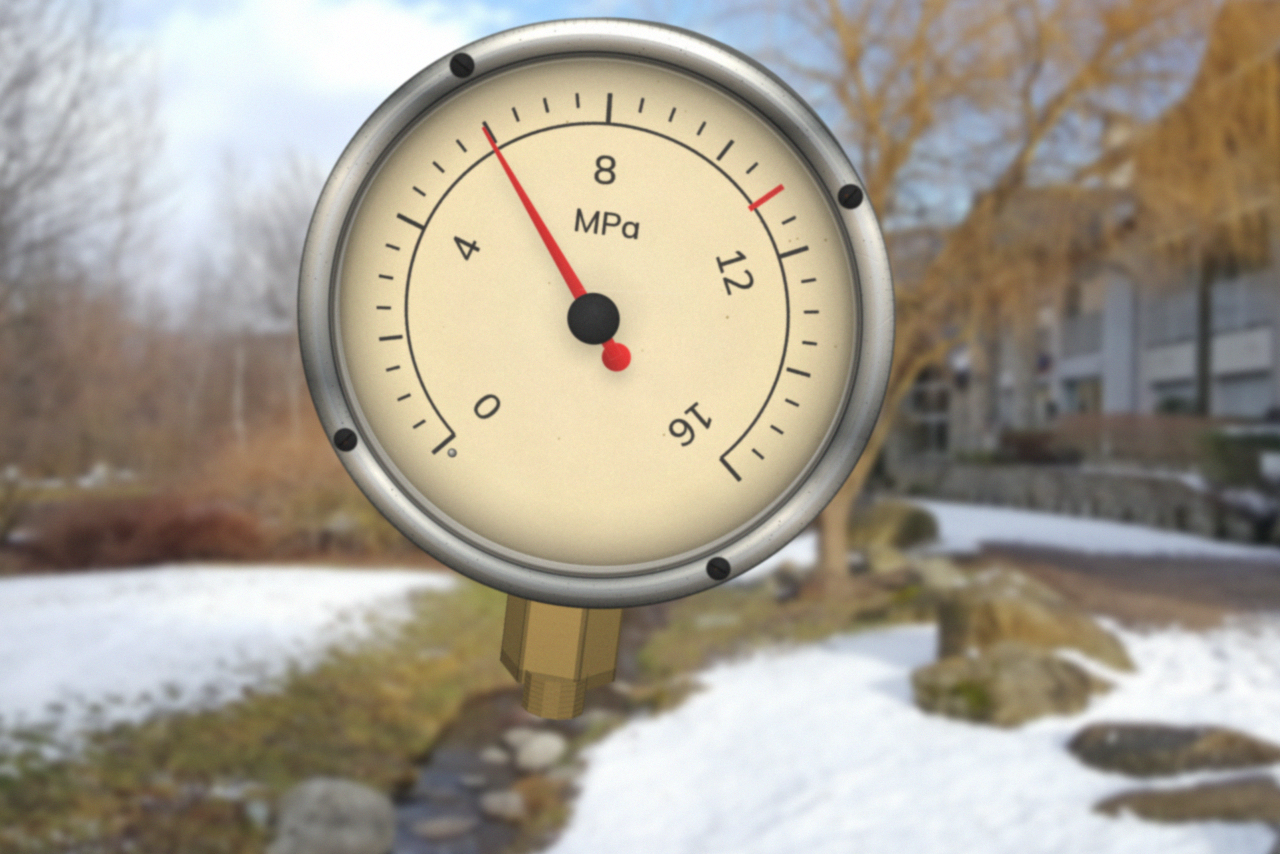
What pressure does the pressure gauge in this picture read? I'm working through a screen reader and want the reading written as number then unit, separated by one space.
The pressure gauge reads 6 MPa
